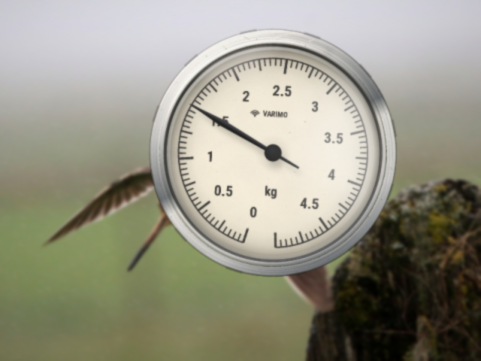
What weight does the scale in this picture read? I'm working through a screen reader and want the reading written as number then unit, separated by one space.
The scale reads 1.5 kg
